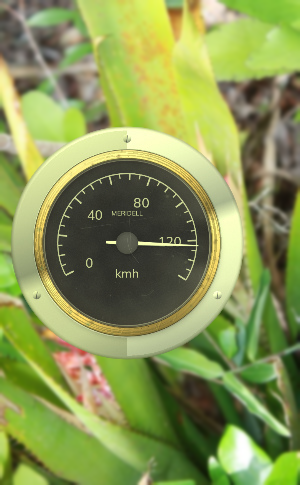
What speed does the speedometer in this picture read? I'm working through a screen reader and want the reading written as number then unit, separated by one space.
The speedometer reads 122.5 km/h
